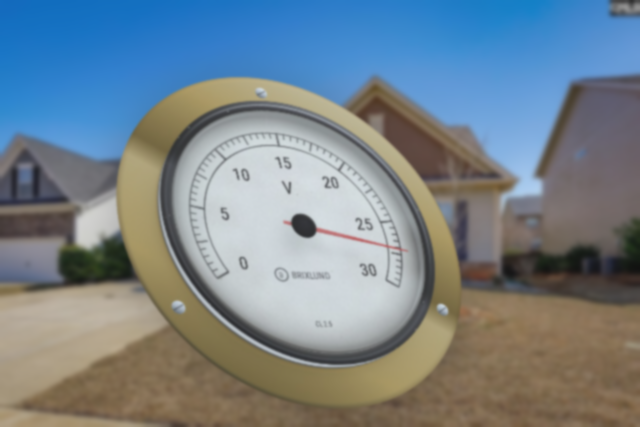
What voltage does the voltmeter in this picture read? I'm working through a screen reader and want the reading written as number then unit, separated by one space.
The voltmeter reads 27.5 V
